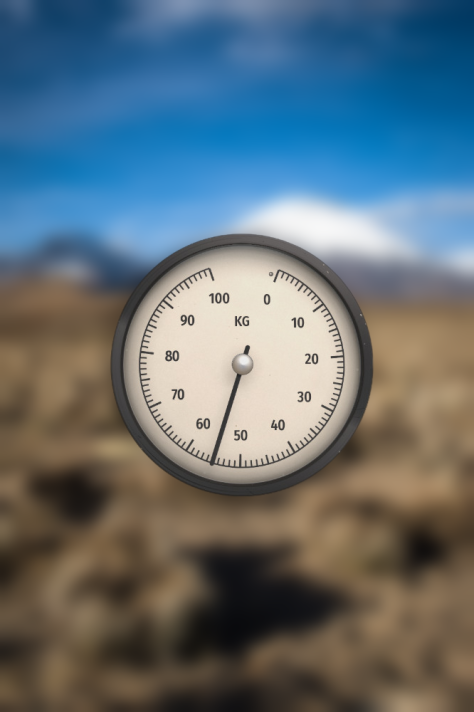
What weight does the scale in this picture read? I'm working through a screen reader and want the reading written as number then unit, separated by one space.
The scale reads 55 kg
